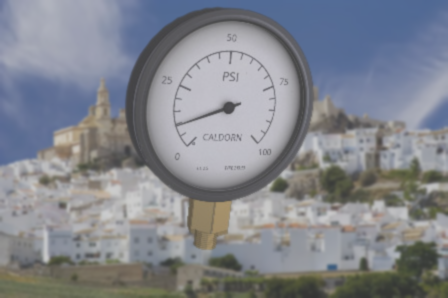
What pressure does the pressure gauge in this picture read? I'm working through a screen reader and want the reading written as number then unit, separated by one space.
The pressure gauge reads 10 psi
